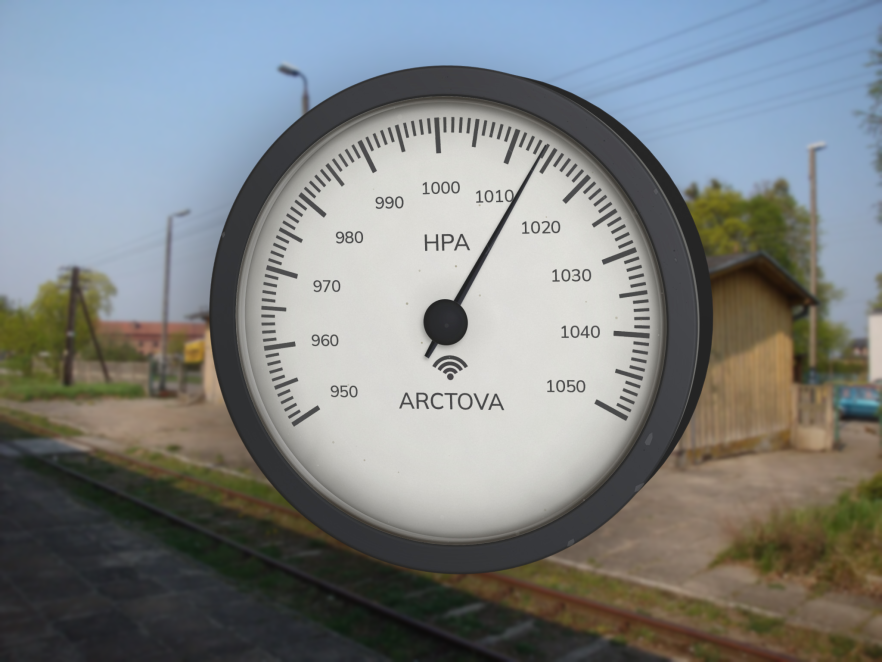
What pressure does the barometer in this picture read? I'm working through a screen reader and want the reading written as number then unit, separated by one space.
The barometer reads 1014 hPa
